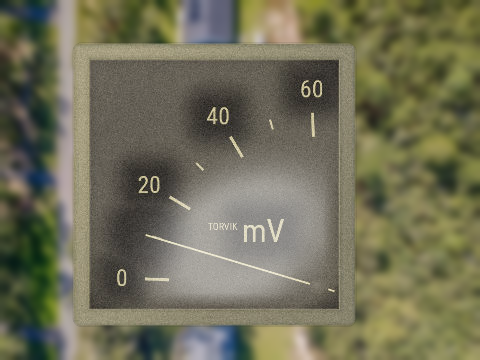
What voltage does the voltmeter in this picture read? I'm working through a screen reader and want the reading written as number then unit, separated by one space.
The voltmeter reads 10 mV
